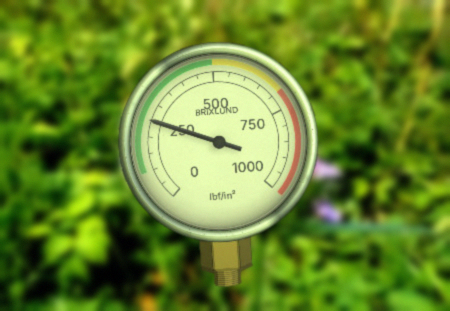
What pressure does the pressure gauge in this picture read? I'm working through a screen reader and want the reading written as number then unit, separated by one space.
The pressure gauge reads 250 psi
